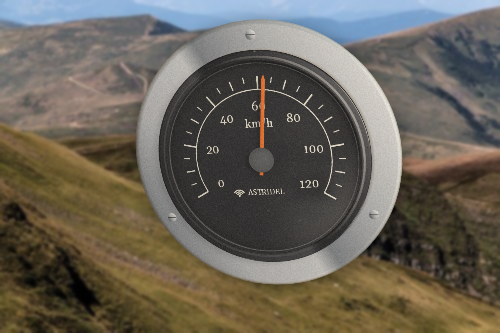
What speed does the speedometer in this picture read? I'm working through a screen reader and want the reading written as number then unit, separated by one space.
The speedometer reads 62.5 km/h
